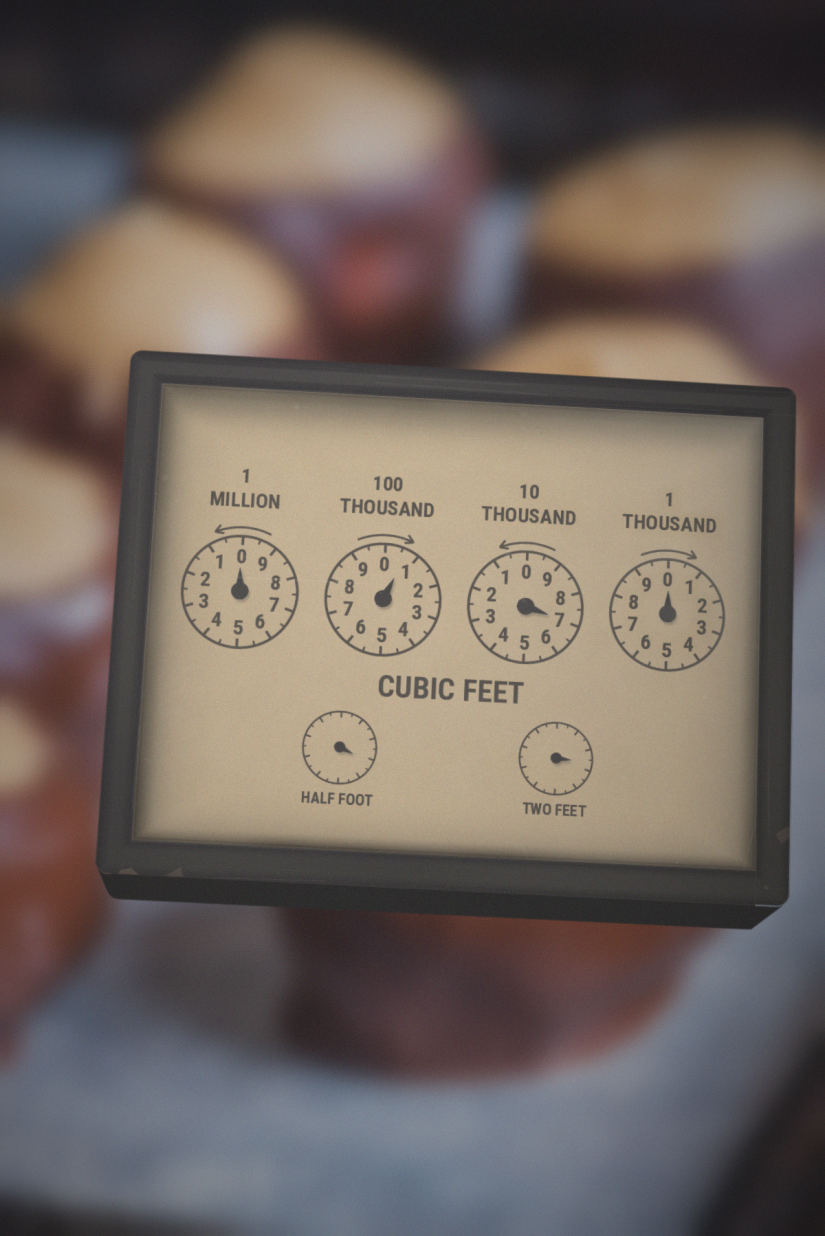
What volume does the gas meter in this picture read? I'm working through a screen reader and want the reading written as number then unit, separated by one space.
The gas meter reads 7000 ft³
